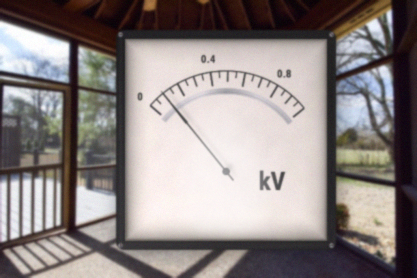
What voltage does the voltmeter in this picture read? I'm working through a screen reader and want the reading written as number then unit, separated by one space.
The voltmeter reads 0.1 kV
